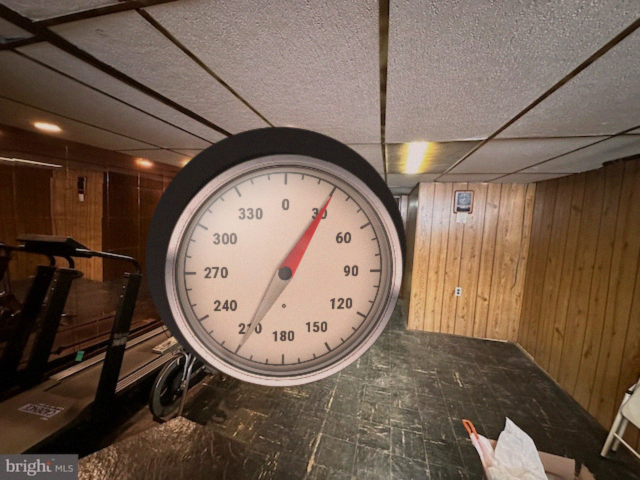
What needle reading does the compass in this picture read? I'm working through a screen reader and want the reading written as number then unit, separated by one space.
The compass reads 30 °
